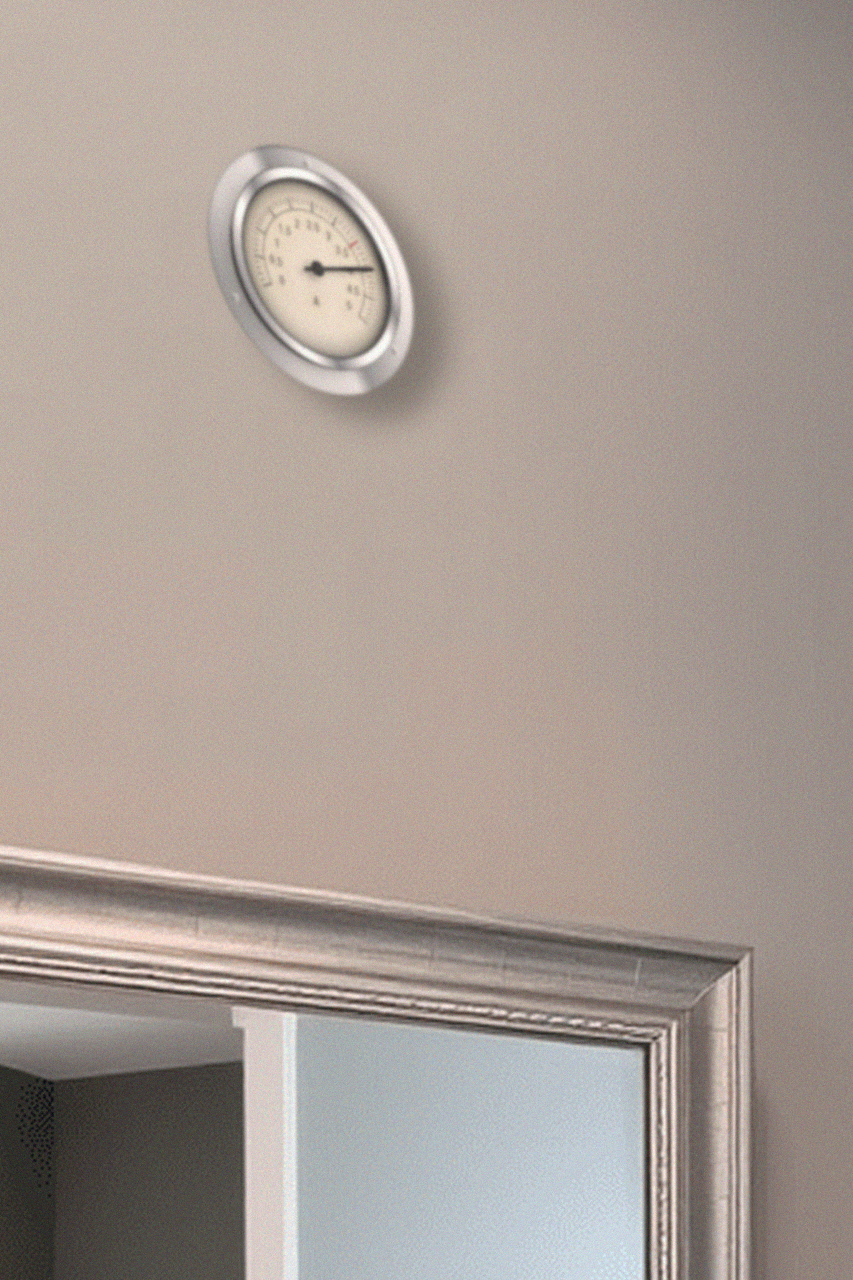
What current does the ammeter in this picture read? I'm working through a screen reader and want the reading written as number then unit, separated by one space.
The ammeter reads 4 A
